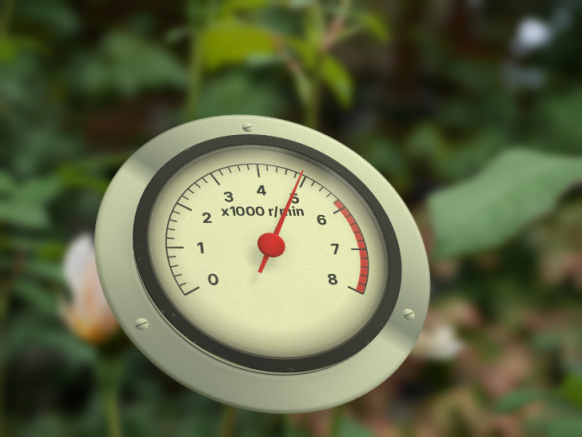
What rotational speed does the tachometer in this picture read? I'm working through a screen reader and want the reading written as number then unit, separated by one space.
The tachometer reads 4900 rpm
